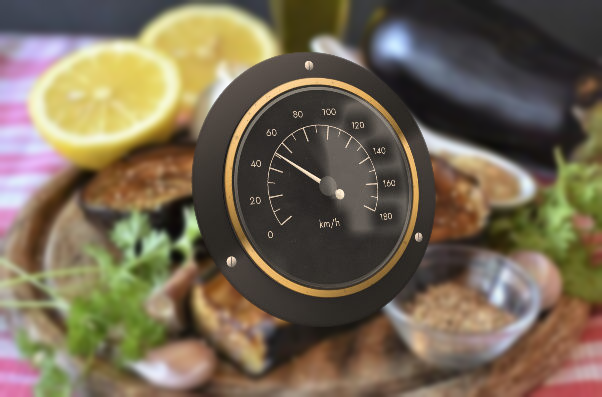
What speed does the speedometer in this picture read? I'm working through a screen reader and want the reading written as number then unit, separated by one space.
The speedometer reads 50 km/h
